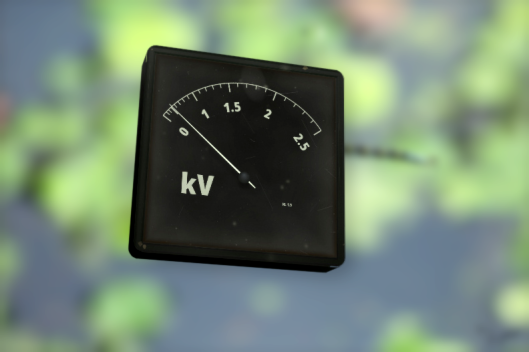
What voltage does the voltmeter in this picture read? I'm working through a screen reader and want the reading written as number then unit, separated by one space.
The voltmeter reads 0.5 kV
